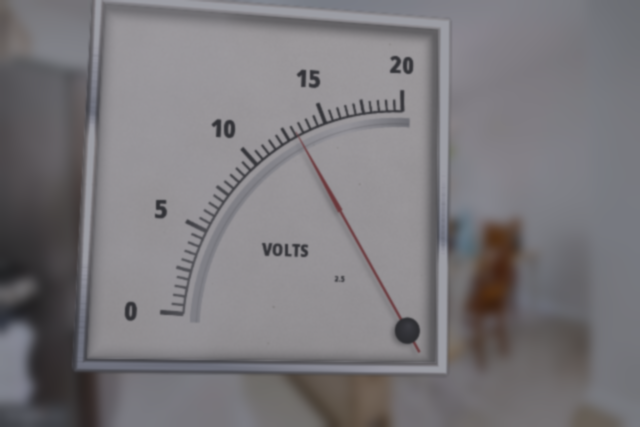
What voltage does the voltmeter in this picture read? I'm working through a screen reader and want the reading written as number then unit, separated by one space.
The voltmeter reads 13 V
